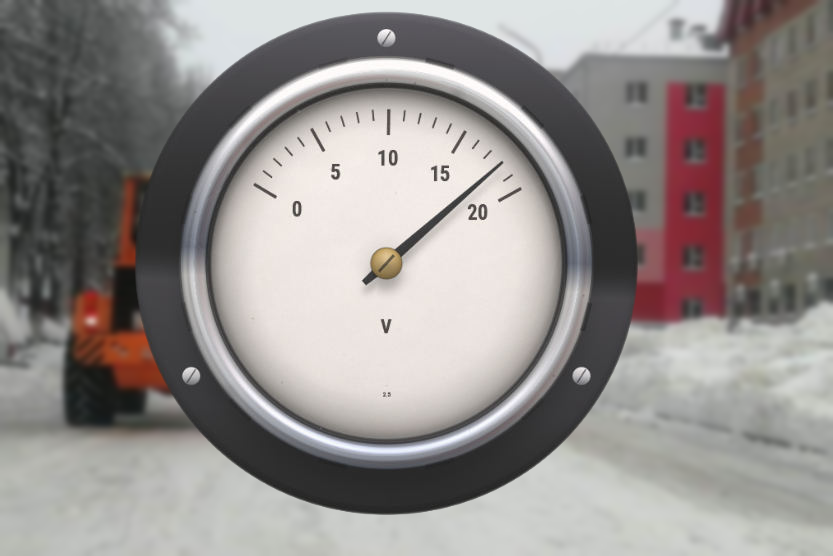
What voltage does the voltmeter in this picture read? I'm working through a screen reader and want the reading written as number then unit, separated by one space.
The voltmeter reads 18 V
